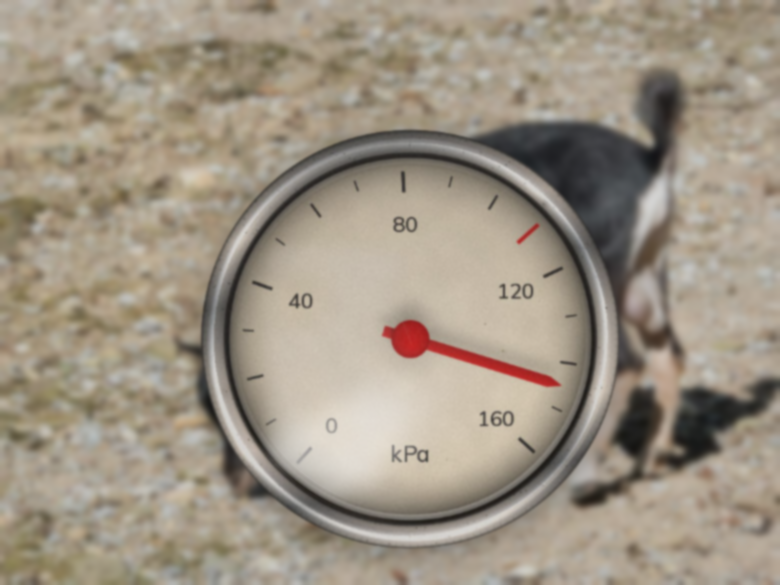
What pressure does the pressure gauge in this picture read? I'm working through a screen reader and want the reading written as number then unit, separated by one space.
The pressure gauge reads 145 kPa
